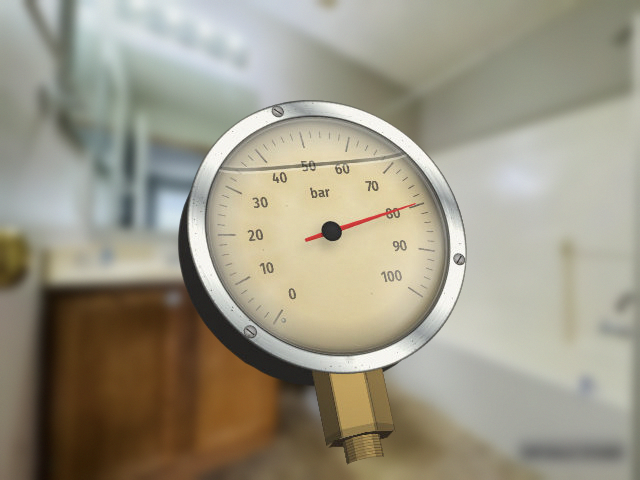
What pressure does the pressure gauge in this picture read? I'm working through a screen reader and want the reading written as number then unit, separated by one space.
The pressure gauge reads 80 bar
